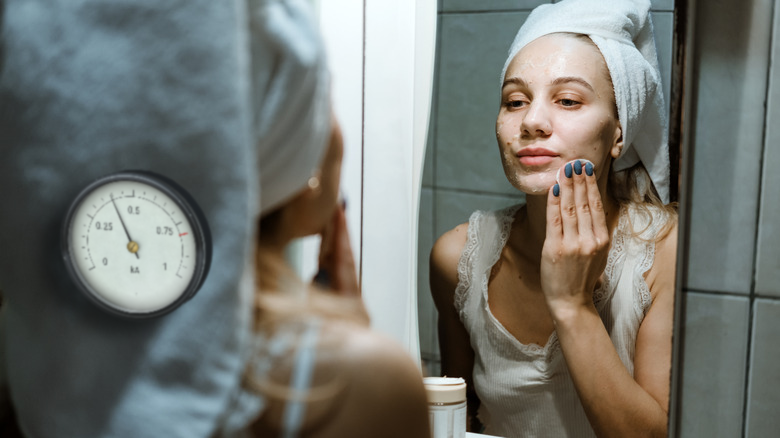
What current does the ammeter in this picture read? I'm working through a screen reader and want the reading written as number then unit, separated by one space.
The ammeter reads 0.4 kA
